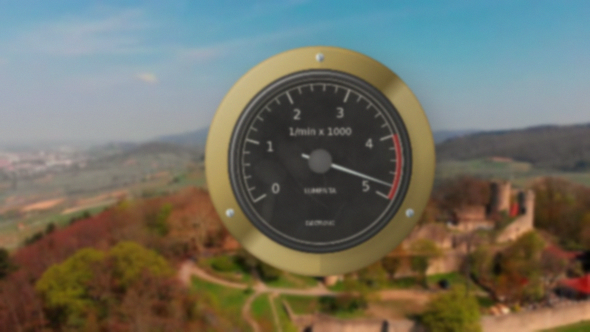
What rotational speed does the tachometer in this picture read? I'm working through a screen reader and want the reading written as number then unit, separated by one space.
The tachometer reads 4800 rpm
